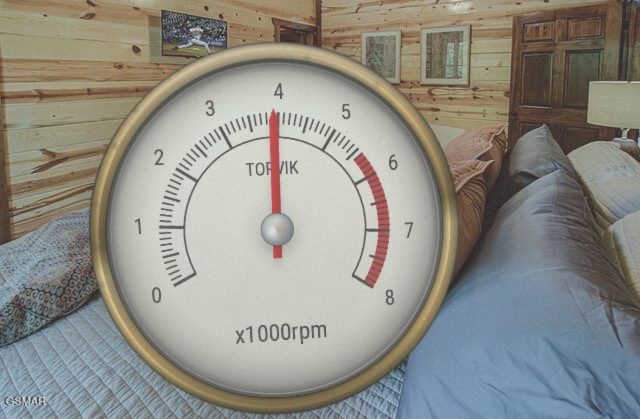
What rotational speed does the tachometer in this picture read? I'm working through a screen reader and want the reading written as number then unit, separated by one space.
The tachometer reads 3900 rpm
